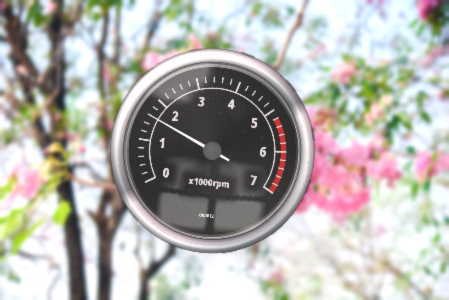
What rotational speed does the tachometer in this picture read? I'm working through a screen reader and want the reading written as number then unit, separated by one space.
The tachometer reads 1600 rpm
